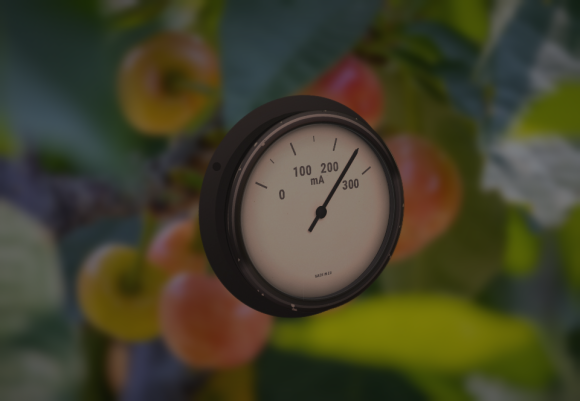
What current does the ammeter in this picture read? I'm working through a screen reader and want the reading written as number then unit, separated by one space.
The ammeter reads 250 mA
